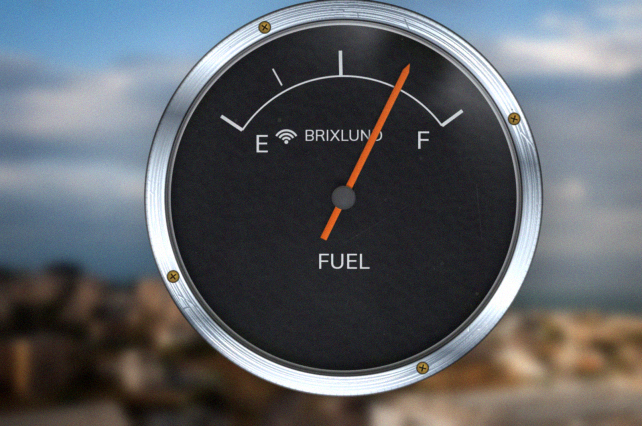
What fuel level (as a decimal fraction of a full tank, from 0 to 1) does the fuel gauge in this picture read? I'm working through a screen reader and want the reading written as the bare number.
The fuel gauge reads 0.75
